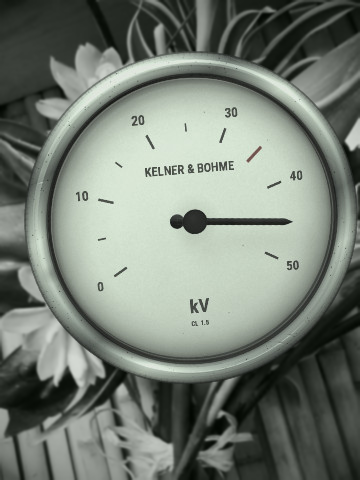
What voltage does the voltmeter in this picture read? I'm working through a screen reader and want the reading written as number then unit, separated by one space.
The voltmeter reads 45 kV
